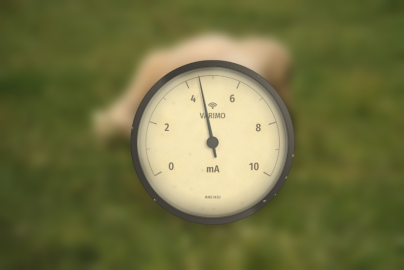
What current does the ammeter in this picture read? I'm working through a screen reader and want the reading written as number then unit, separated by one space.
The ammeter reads 4.5 mA
